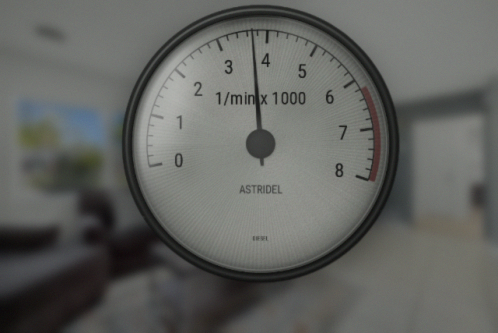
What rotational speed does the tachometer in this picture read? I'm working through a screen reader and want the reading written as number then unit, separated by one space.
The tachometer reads 3700 rpm
